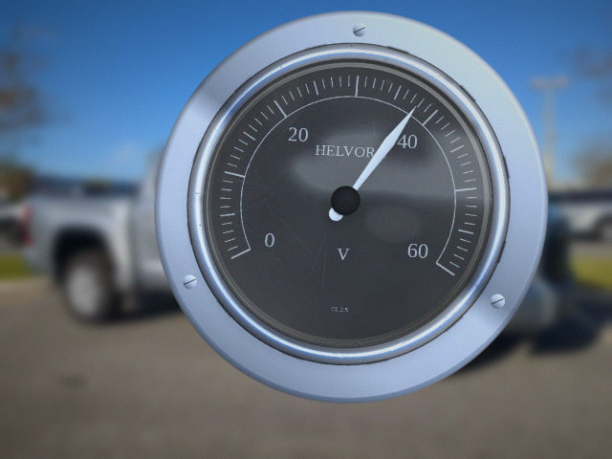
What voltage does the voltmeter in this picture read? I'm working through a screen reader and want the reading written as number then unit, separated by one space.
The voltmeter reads 38 V
